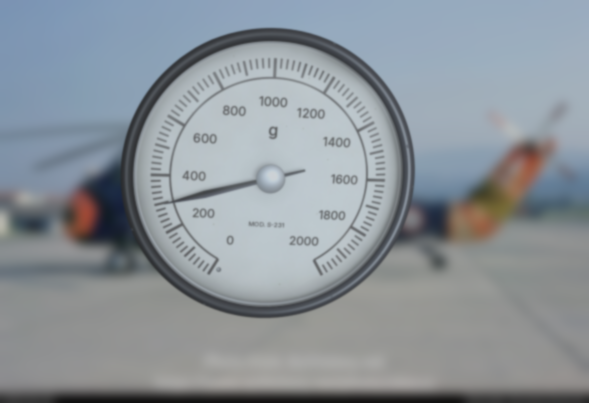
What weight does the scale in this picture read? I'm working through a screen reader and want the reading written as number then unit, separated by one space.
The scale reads 300 g
